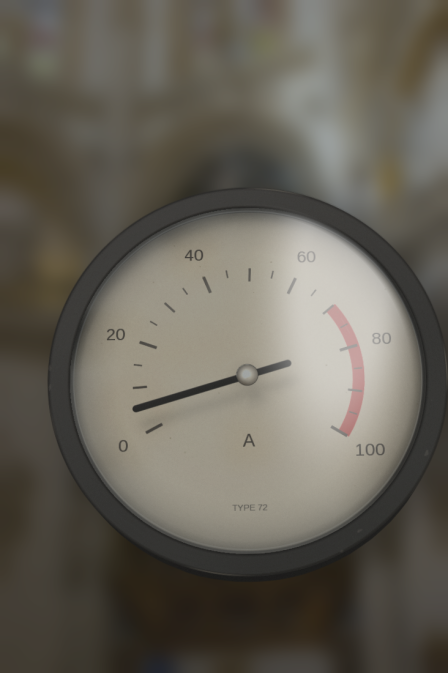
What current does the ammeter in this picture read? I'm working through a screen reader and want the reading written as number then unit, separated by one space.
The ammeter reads 5 A
